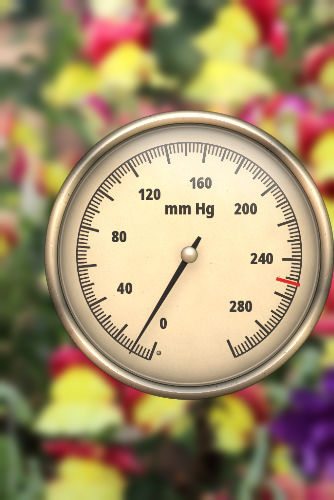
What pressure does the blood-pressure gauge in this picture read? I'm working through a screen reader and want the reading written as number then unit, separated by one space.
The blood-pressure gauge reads 10 mmHg
